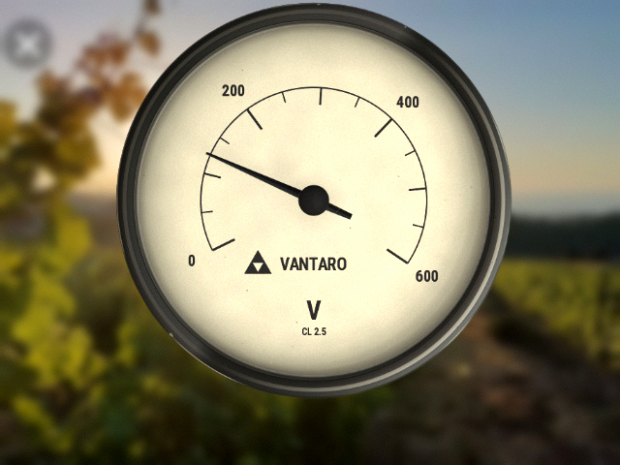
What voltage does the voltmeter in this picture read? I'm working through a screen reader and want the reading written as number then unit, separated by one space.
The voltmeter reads 125 V
